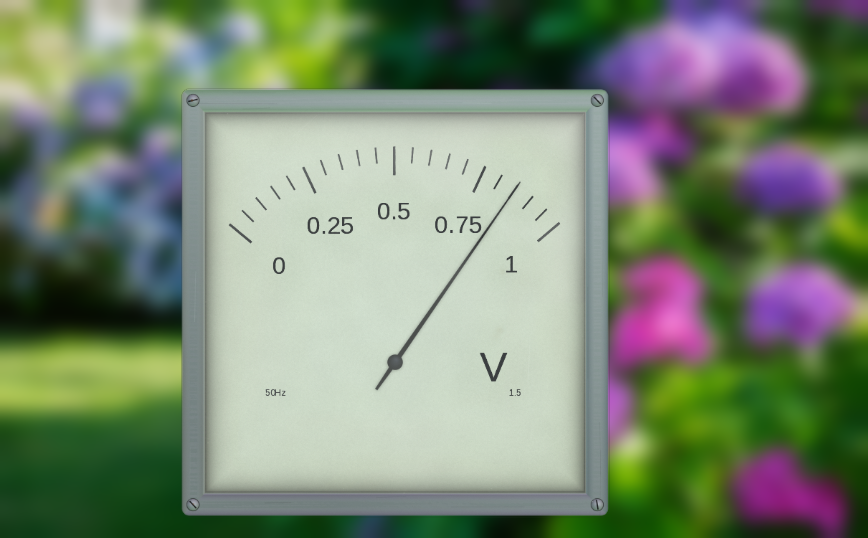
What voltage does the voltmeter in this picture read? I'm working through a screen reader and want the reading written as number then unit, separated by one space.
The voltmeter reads 0.85 V
